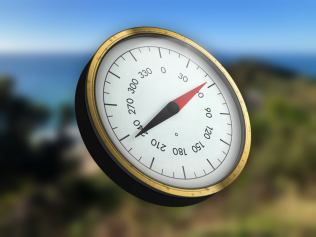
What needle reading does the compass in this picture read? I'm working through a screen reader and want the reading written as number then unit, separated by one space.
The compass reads 55 °
